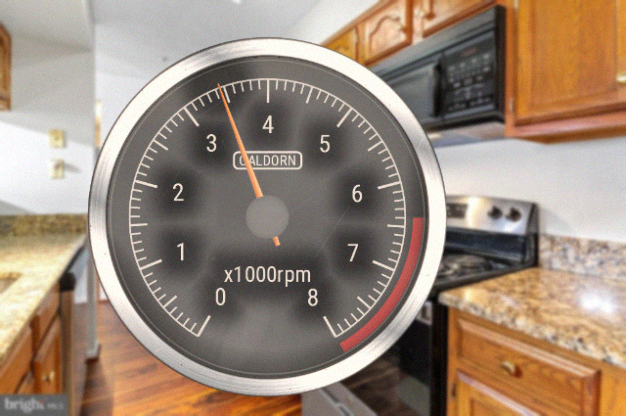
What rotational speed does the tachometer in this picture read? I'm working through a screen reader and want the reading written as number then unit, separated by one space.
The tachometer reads 3450 rpm
